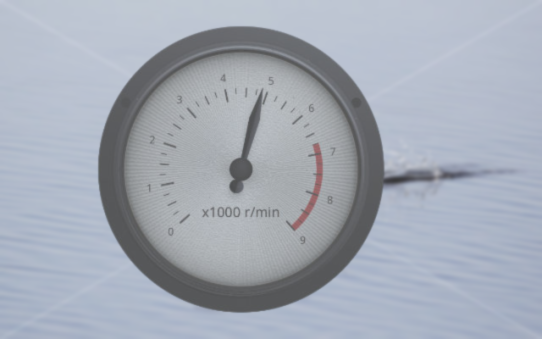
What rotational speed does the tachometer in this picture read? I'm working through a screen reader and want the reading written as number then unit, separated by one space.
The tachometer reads 4875 rpm
